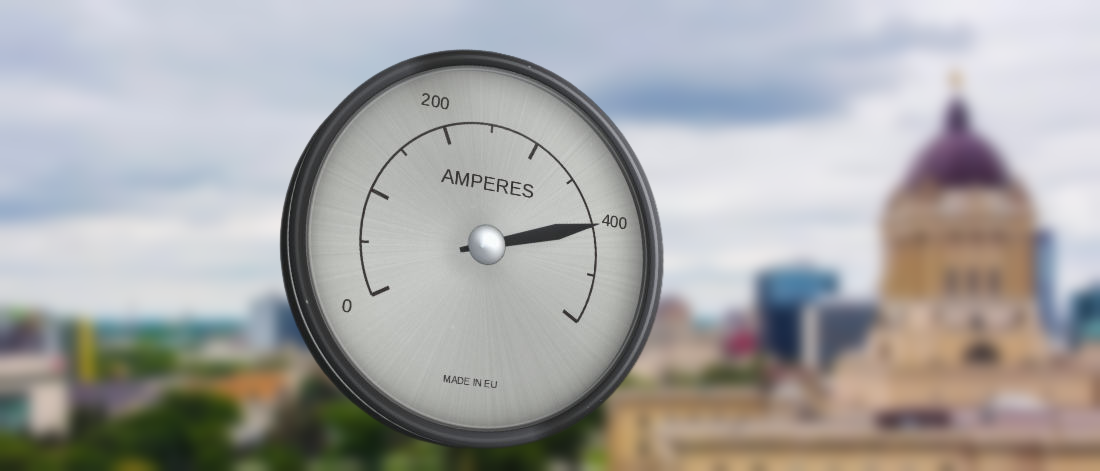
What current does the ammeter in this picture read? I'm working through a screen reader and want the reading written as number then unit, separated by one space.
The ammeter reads 400 A
